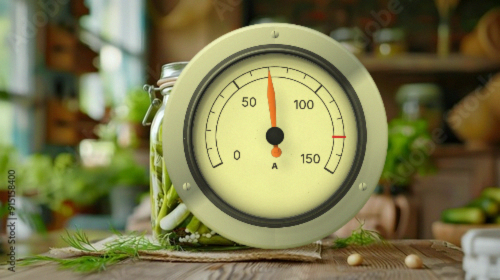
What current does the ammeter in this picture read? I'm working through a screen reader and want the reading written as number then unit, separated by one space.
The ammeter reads 70 A
